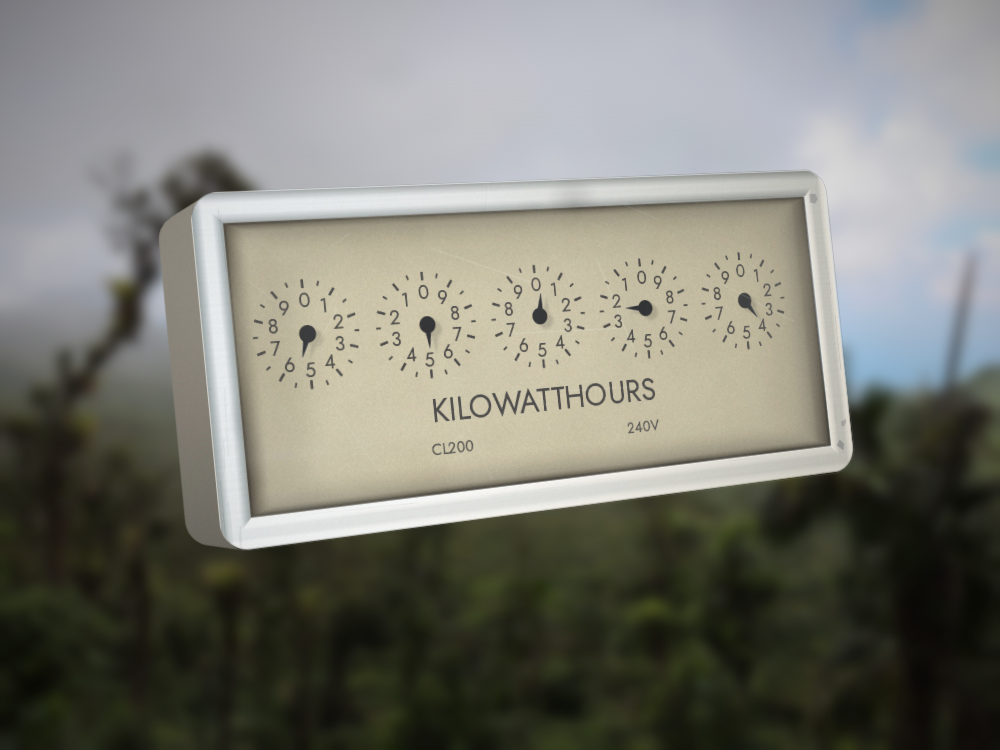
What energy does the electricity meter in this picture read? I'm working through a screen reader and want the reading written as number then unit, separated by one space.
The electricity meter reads 55024 kWh
